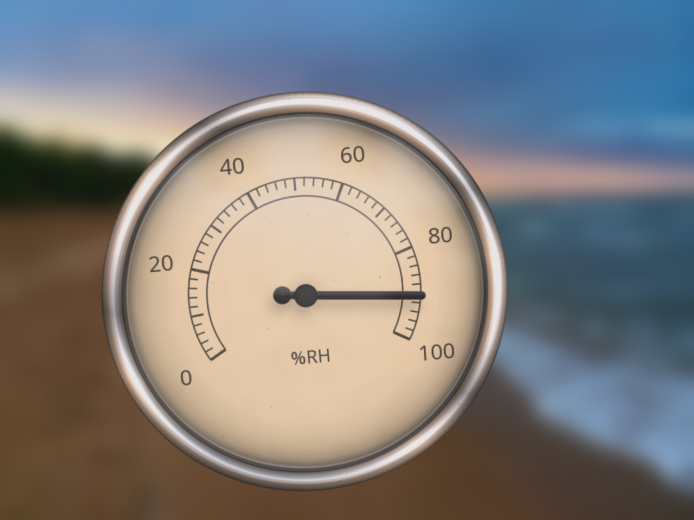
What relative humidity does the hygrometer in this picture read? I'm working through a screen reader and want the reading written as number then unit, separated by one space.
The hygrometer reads 90 %
